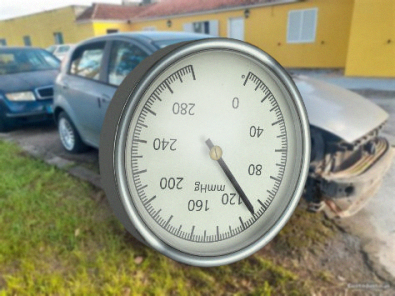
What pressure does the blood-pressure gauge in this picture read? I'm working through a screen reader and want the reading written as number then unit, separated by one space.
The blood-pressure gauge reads 110 mmHg
